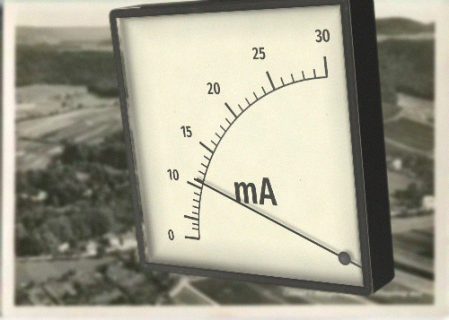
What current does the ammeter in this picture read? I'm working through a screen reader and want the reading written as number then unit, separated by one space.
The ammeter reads 11 mA
